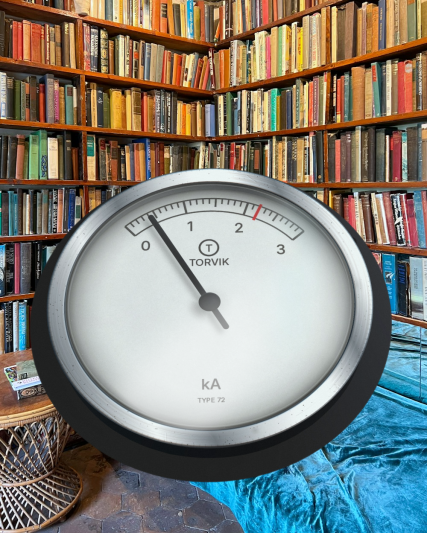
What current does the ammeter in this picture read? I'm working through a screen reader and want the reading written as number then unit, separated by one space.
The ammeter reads 0.4 kA
